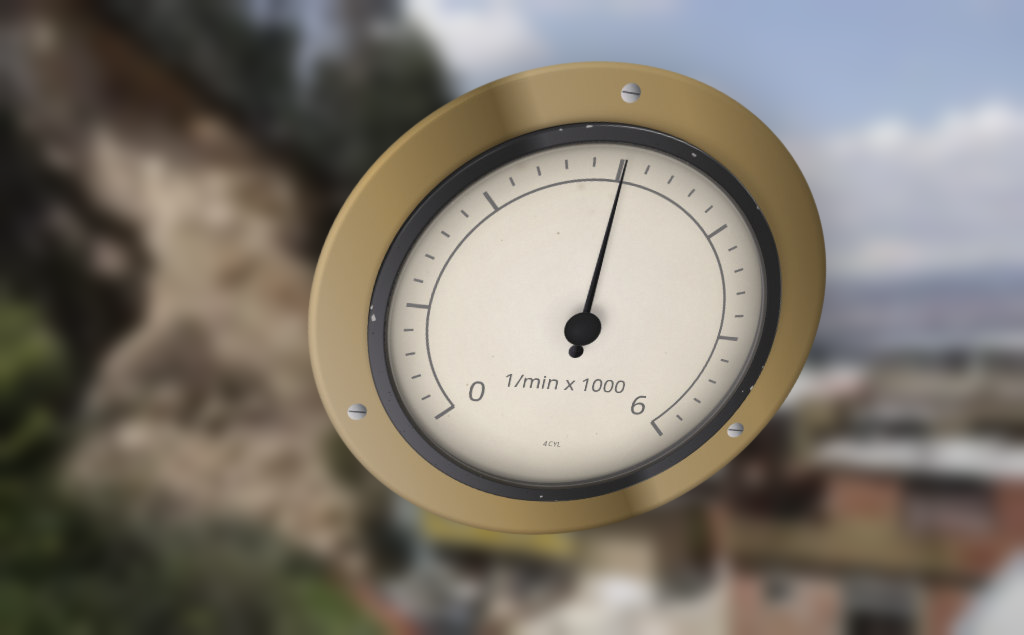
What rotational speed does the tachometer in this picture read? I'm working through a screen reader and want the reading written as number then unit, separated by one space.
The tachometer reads 3000 rpm
